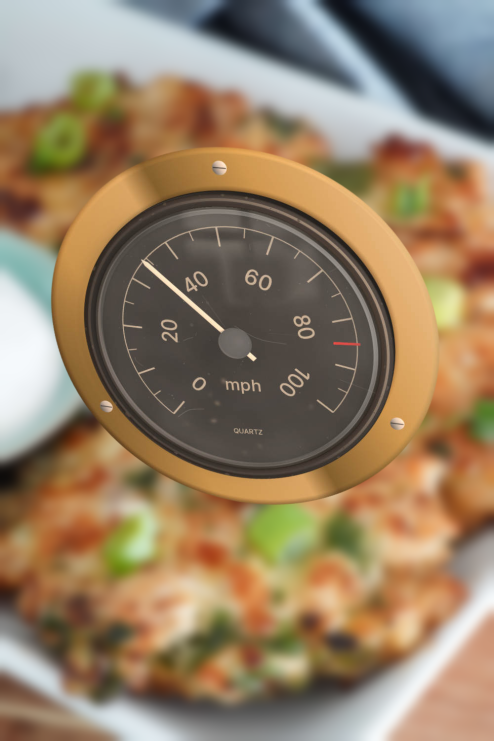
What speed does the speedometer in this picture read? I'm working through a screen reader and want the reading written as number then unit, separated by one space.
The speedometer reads 35 mph
